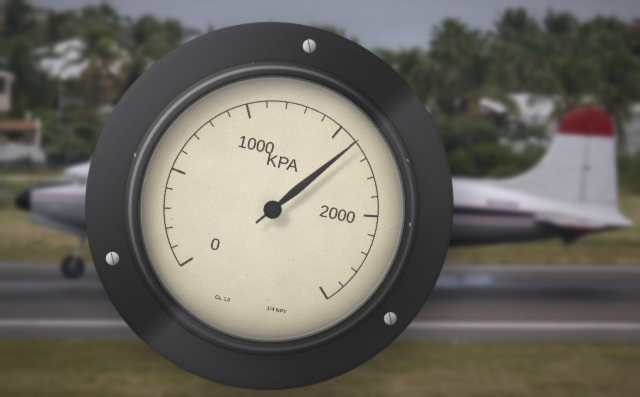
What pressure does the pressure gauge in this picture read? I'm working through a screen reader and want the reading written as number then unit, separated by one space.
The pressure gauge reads 1600 kPa
